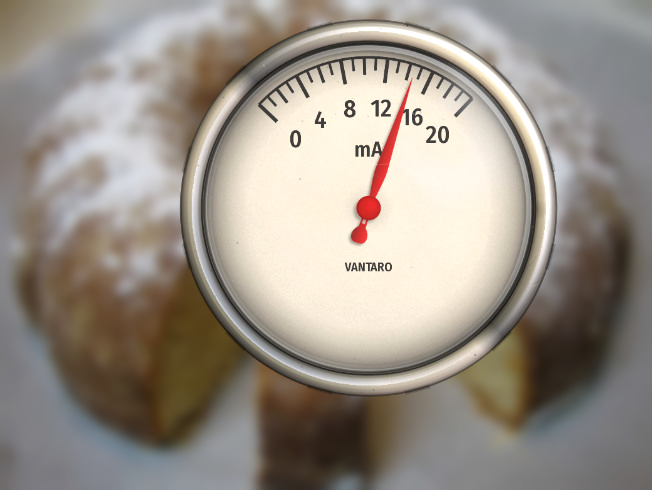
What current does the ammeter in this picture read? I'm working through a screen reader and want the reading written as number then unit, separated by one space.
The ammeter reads 14.5 mA
